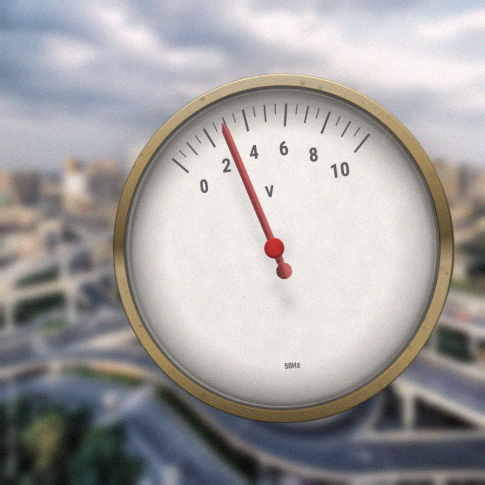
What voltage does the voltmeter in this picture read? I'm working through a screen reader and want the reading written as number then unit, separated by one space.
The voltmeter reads 3 V
